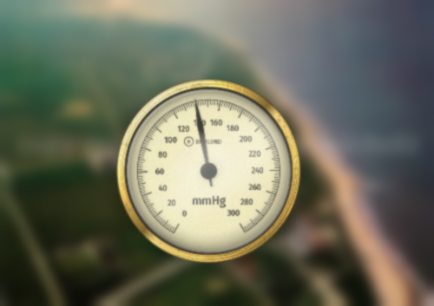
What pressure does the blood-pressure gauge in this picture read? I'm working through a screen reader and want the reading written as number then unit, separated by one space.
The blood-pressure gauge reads 140 mmHg
